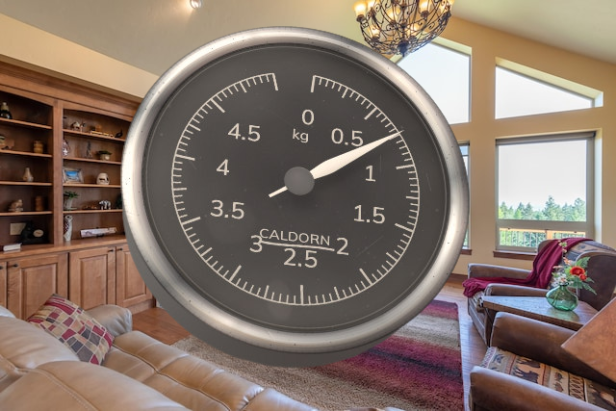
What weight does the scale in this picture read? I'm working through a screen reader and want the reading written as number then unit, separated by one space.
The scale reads 0.75 kg
